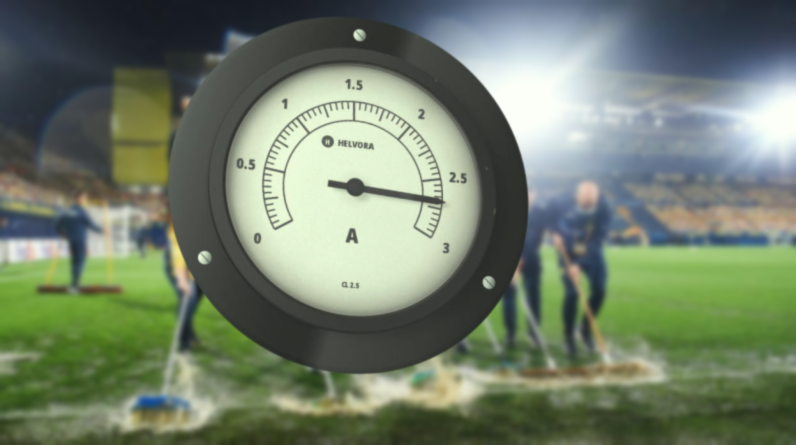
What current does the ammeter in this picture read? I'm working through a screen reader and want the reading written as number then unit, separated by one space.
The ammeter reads 2.7 A
